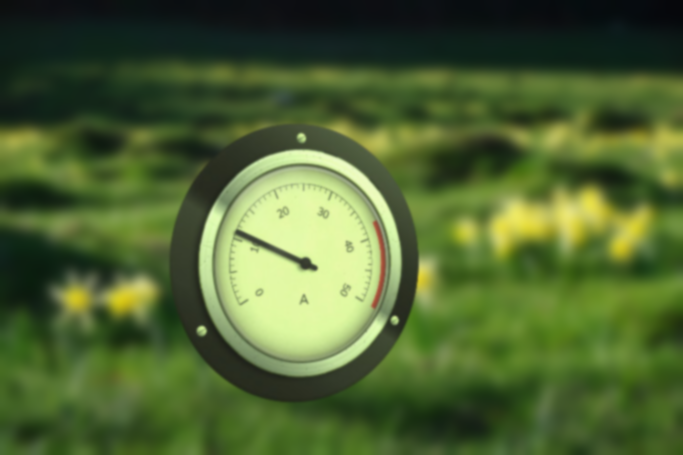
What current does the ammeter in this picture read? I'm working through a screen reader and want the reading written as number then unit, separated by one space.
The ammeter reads 11 A
